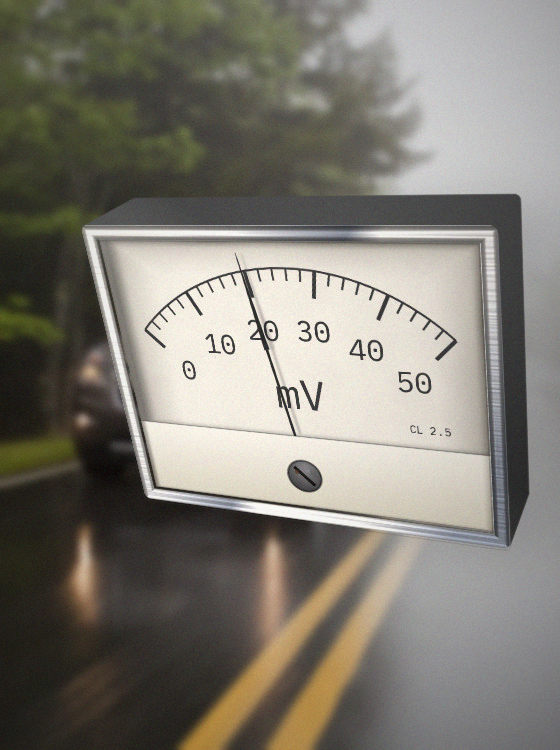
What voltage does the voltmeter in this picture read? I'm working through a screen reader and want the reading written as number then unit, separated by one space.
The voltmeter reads 20 mV
